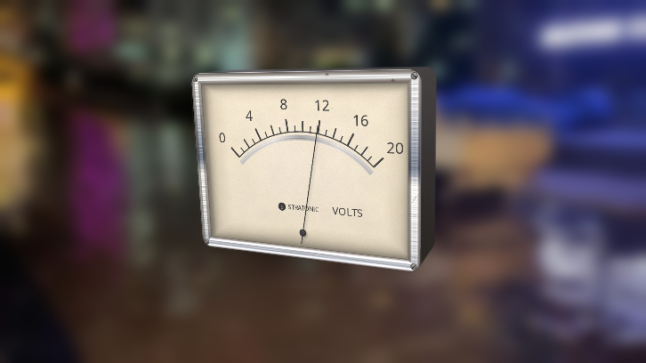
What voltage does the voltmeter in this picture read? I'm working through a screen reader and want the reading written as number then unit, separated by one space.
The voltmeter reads 12 V
